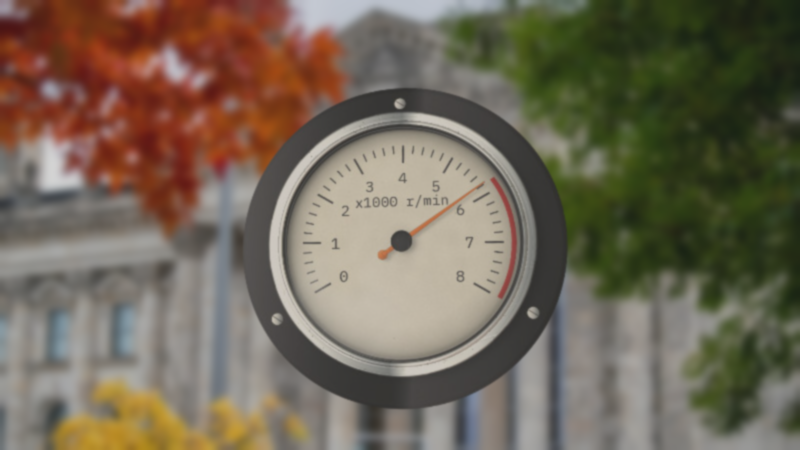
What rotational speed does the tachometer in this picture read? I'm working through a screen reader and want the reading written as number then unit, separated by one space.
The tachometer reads 5800 rpm
